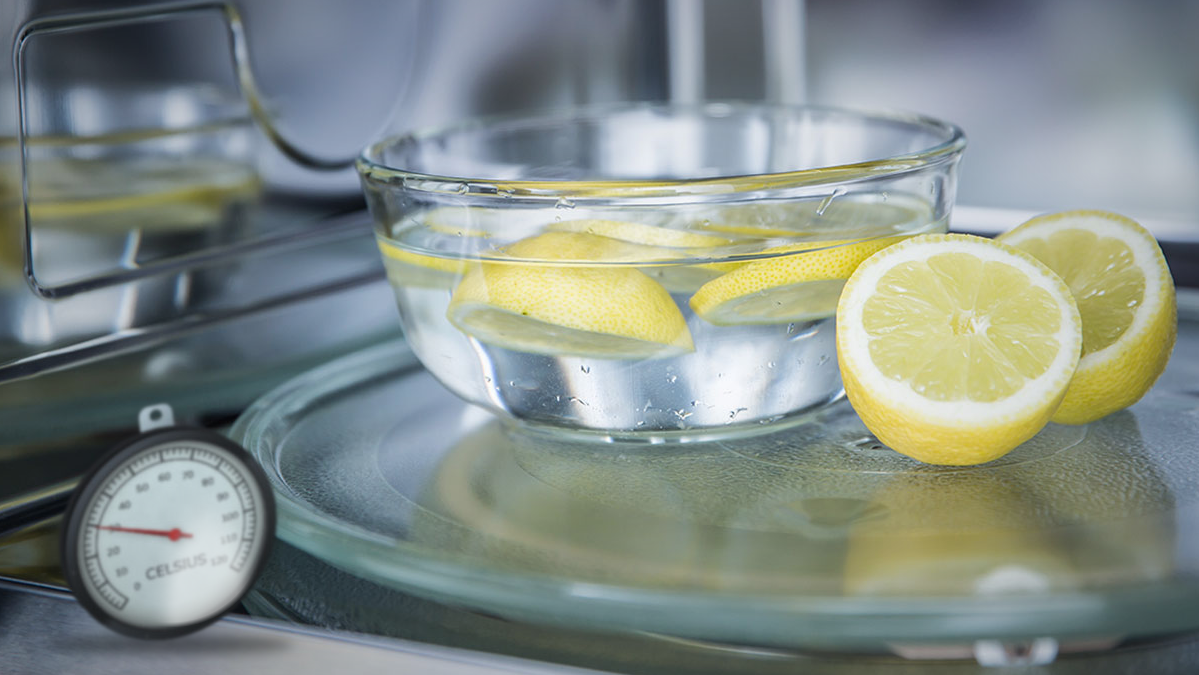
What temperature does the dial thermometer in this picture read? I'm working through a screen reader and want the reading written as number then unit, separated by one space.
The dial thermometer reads 30 °C
